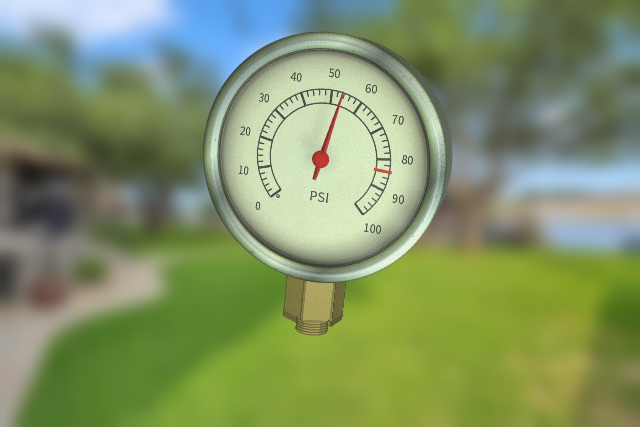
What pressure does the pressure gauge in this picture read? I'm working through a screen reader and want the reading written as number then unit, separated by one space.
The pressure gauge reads 54 psi
